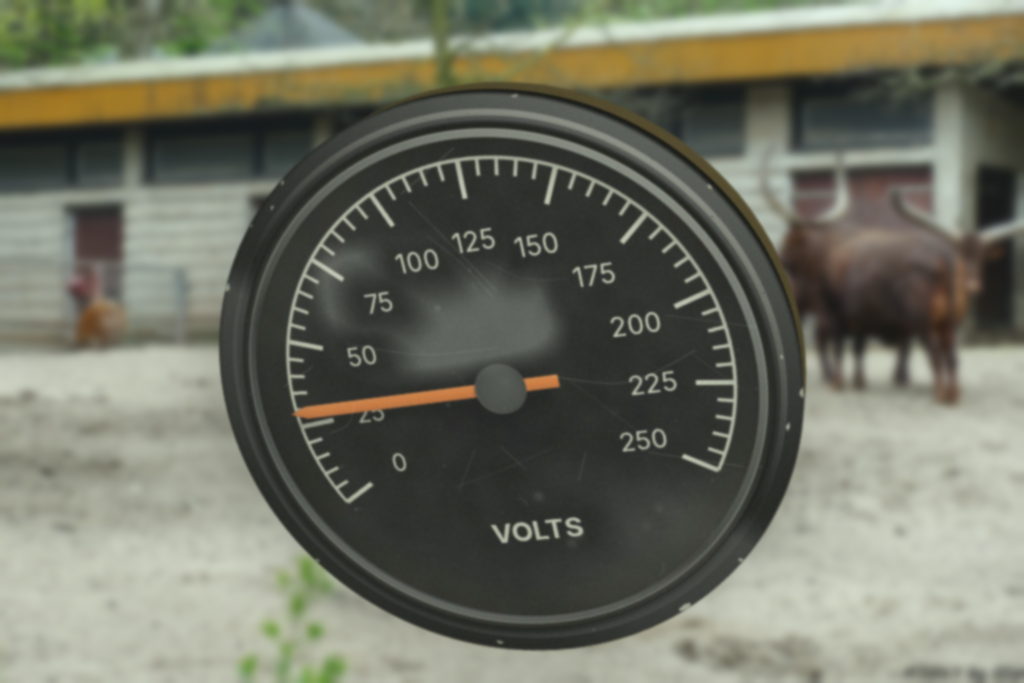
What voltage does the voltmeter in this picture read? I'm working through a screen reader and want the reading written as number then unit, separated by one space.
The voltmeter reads 30 V
